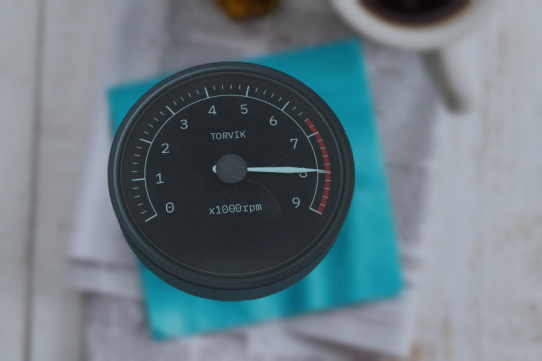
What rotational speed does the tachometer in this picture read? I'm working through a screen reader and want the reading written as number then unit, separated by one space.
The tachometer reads 8000 rpm
